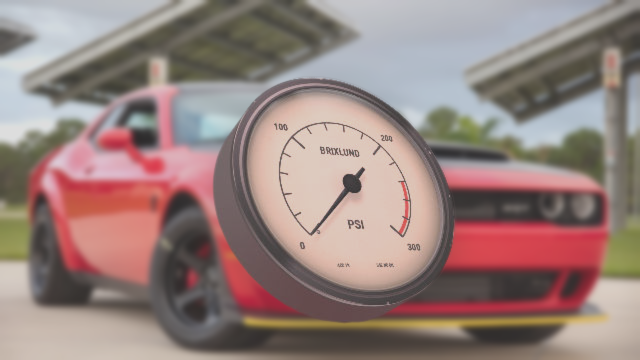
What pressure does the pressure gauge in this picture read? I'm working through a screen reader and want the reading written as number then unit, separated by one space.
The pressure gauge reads 0 psi
